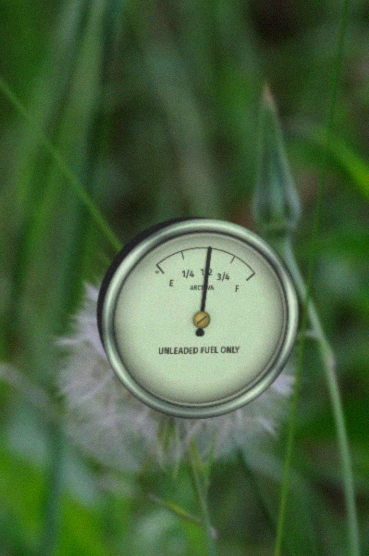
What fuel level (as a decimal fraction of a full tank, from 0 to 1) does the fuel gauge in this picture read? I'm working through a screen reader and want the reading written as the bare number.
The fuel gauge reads 0.5
